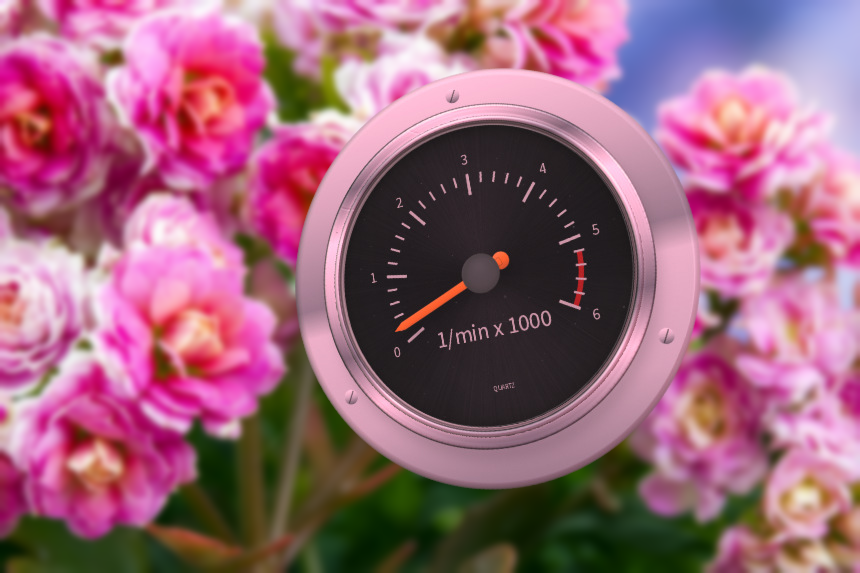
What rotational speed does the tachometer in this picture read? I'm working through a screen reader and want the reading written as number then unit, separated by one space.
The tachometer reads 200 rpm
